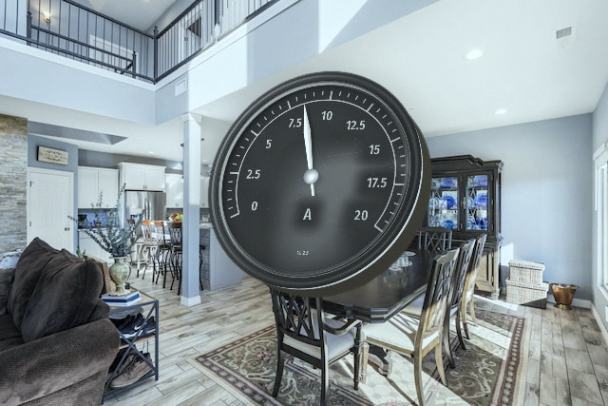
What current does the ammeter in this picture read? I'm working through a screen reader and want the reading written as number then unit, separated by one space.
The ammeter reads 8.5 A
